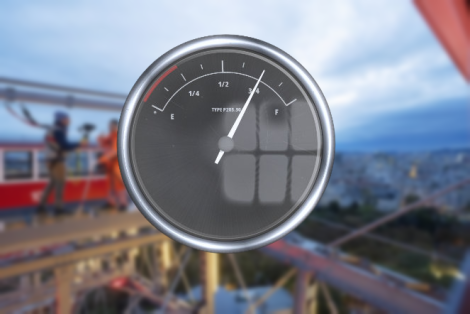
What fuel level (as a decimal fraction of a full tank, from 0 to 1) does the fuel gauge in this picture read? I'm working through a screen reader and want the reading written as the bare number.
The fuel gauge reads 0.75
